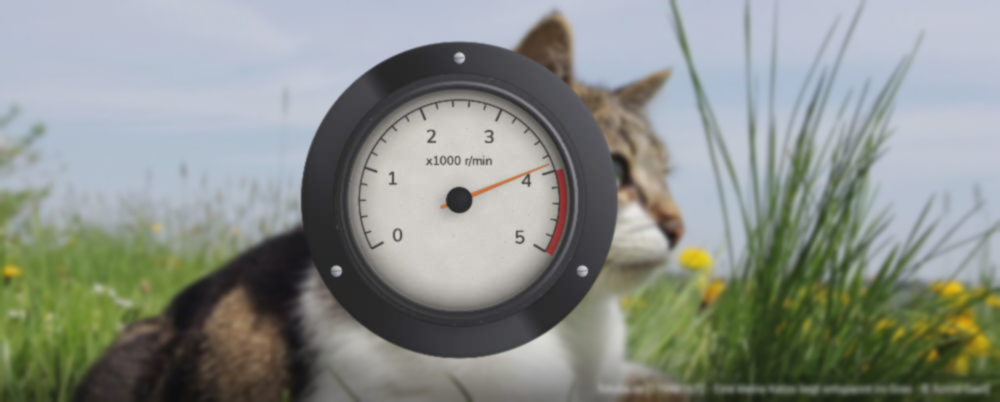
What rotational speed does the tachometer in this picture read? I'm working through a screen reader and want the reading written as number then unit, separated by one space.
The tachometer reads 3900 rpm
